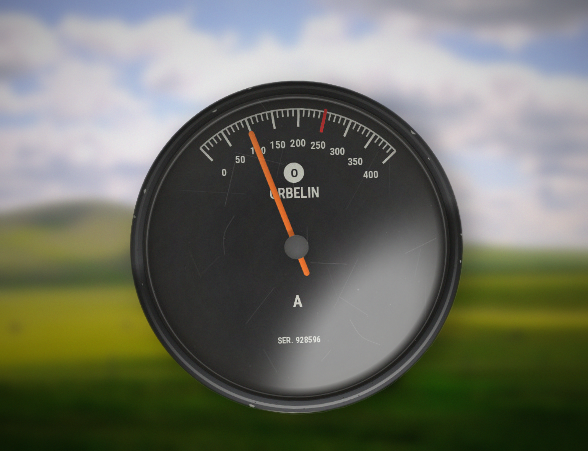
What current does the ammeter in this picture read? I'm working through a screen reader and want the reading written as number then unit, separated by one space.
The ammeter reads 100 A
